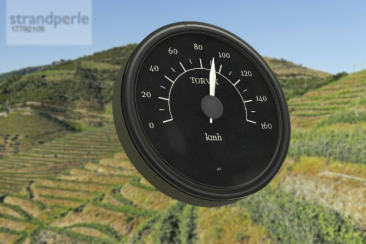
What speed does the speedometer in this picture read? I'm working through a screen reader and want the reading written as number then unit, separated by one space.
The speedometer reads 90 km/h
